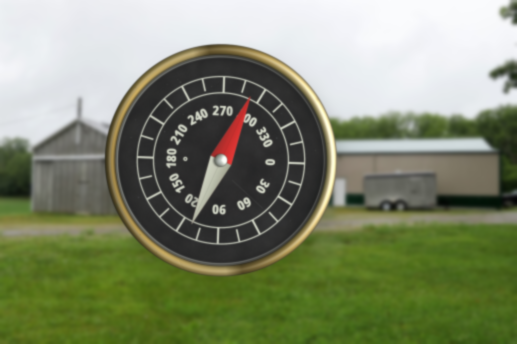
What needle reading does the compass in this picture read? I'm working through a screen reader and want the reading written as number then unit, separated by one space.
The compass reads 292.5 °
